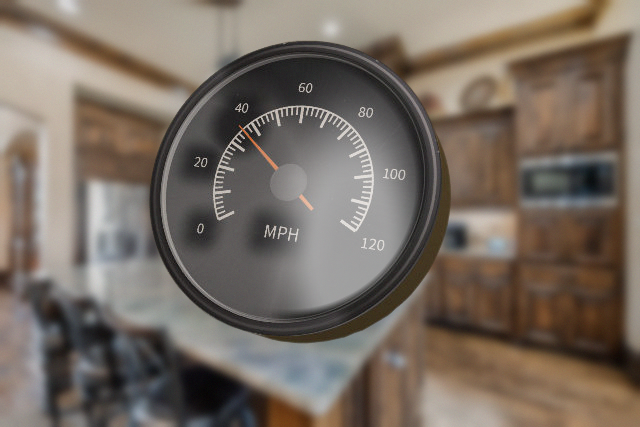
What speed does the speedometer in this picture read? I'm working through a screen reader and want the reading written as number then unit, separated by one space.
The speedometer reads 36 mph
